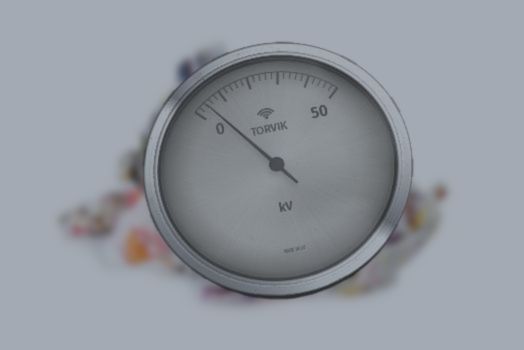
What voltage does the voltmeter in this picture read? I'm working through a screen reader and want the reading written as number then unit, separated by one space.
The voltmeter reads 4 kV
